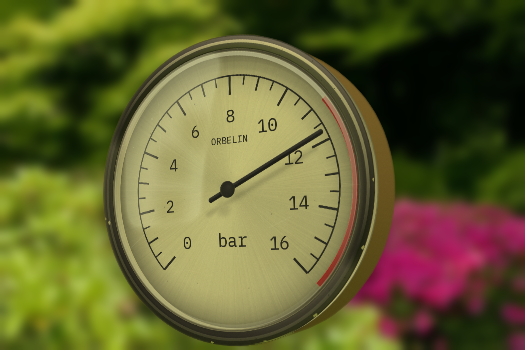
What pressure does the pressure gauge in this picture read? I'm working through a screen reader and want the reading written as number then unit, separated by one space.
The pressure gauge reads 11.75 bar
